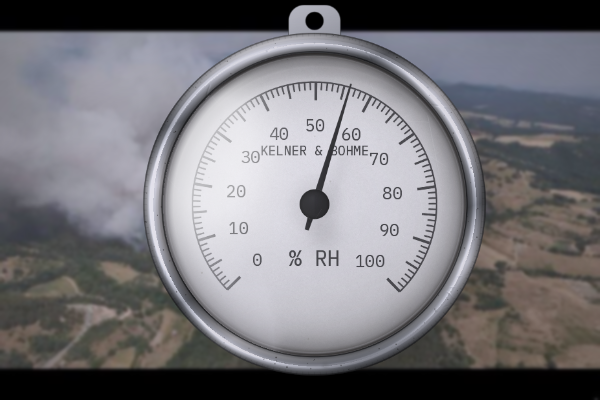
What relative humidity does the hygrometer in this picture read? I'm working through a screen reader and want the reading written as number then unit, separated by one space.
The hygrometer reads 56 %
